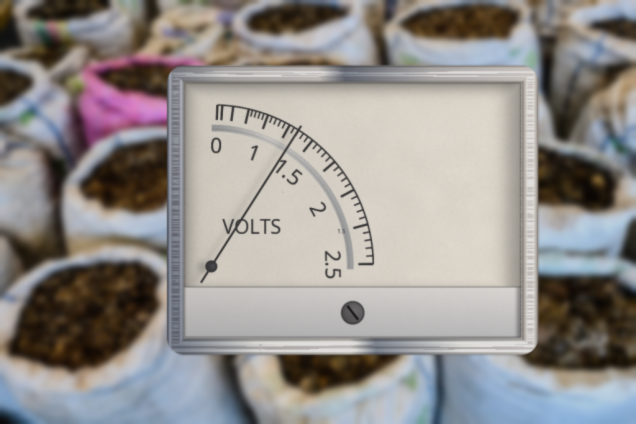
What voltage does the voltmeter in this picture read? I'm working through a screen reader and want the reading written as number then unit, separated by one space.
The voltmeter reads 1.35 V
